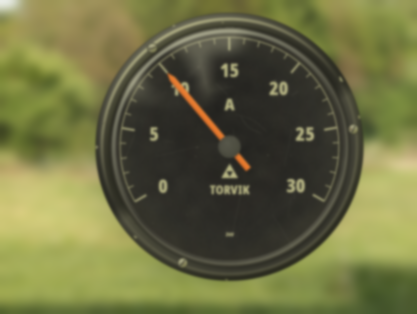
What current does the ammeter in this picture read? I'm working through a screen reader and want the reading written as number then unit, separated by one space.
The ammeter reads 10 A
